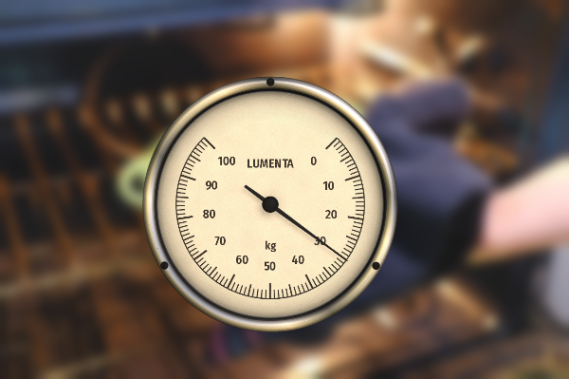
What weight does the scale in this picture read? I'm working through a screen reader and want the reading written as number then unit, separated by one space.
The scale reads 30 kg
